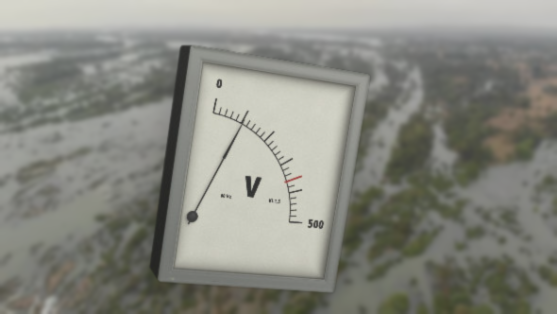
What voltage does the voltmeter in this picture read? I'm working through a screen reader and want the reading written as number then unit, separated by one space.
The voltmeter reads 100 V
